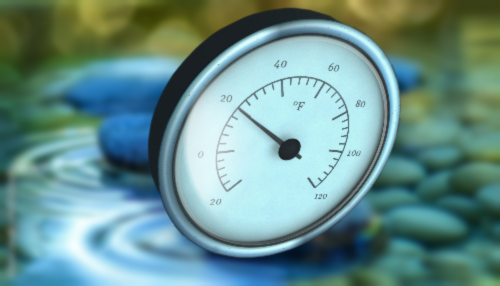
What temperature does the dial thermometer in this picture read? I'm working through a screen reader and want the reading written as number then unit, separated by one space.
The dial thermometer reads 20 °F
